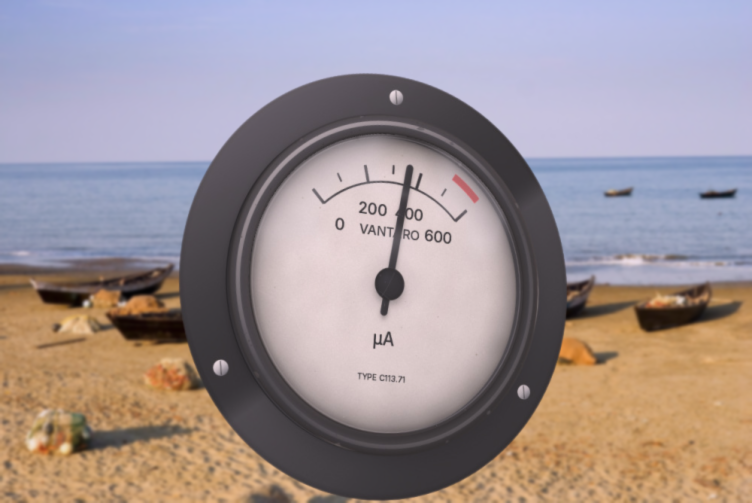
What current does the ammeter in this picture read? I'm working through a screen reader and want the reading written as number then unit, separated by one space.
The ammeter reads 350 µA
